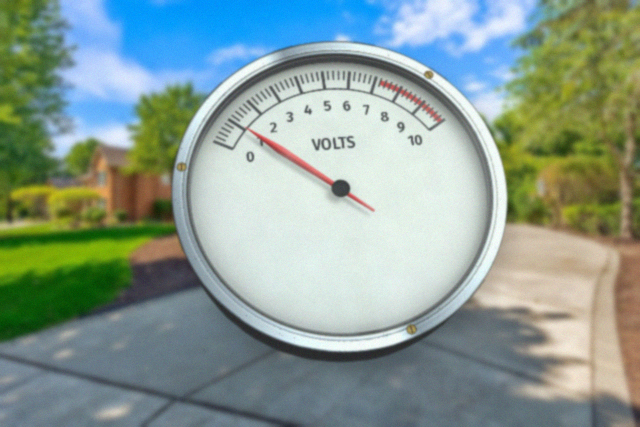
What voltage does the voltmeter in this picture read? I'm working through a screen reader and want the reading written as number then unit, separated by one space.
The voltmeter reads 1 V
